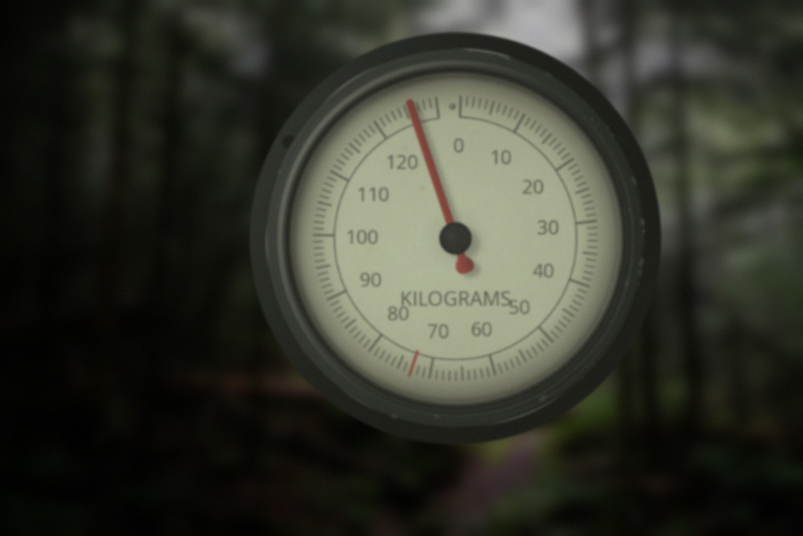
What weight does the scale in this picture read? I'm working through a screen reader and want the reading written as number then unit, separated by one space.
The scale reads 126 kg
